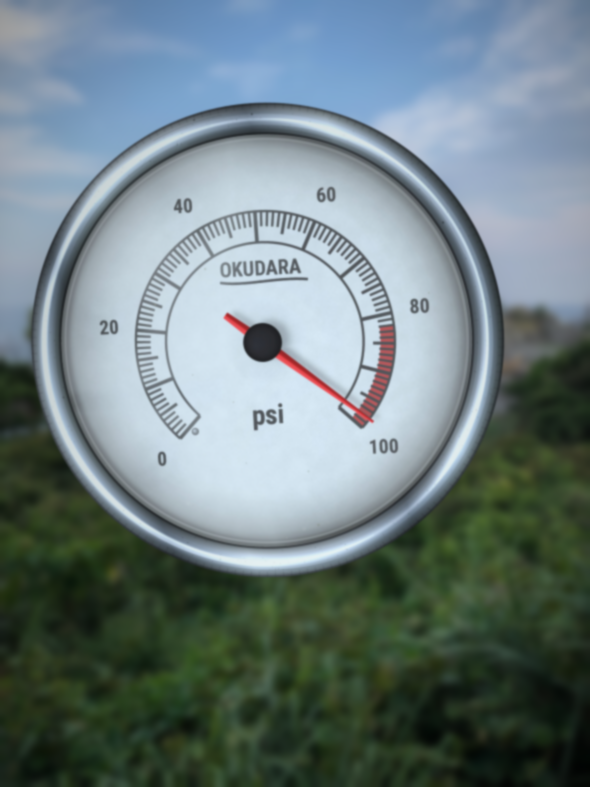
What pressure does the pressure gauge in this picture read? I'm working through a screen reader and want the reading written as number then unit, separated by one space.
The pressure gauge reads 98 psi
